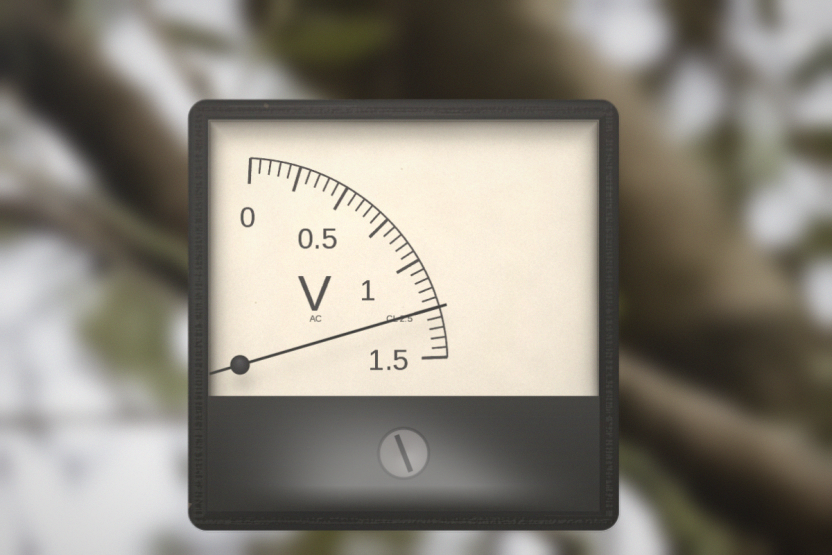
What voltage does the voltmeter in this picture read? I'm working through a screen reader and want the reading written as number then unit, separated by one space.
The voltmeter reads 1.25 V
